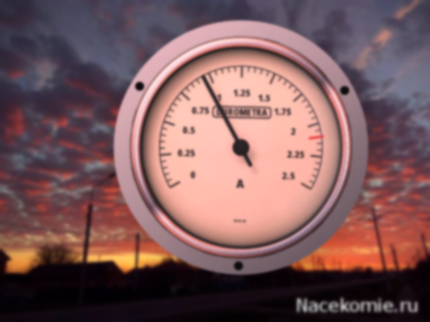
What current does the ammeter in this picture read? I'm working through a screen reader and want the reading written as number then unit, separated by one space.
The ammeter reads 0.95 A
